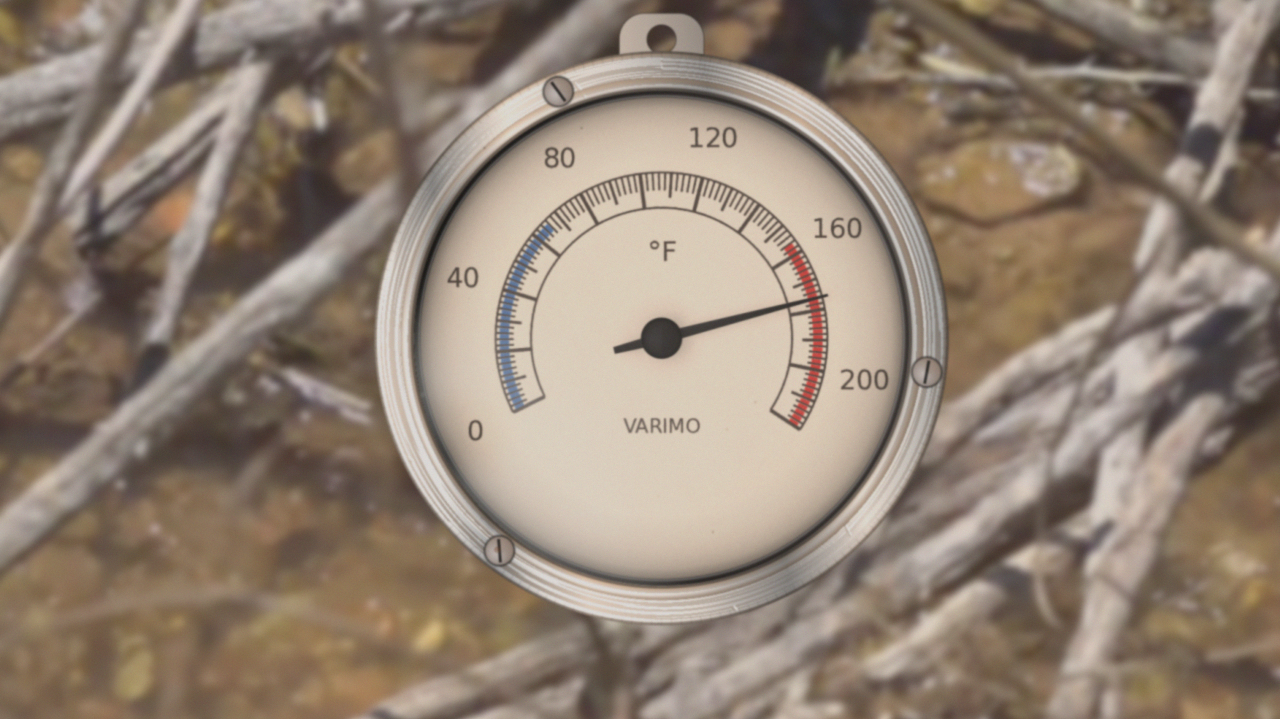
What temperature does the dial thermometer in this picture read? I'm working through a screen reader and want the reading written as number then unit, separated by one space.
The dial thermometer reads 176 °F
